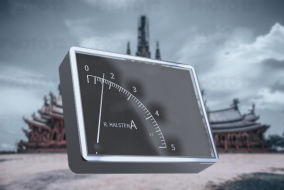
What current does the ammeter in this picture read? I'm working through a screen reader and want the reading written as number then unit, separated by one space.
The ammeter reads 1.5 A
